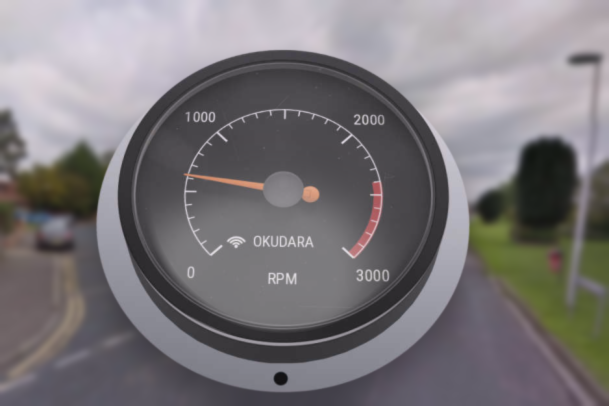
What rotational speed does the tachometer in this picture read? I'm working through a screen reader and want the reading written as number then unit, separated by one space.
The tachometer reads 600 rpm
